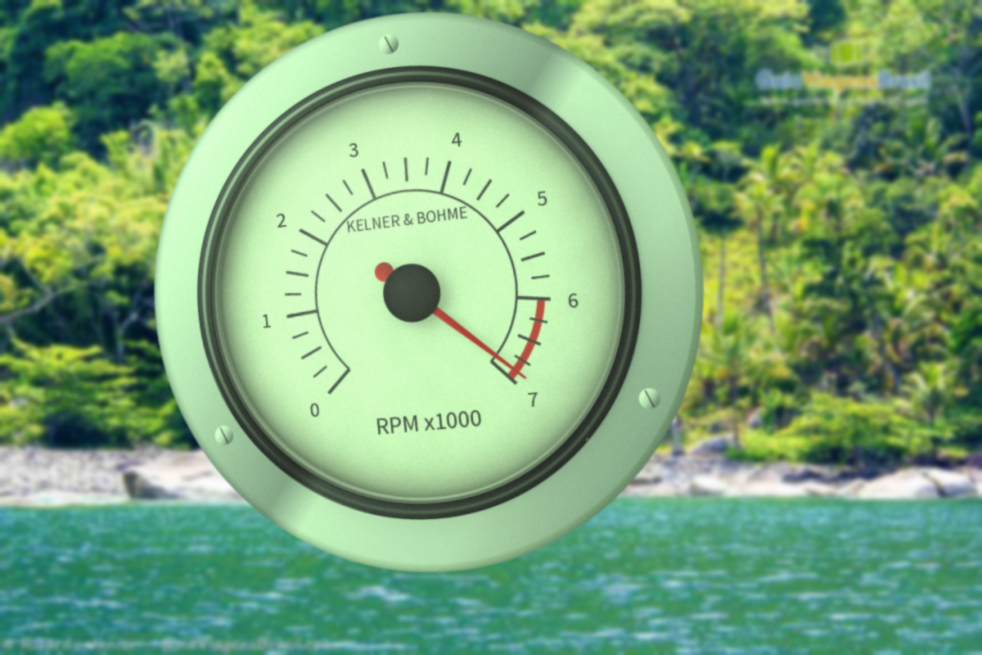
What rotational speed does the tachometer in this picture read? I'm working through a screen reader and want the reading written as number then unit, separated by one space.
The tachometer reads 6875 rpm
